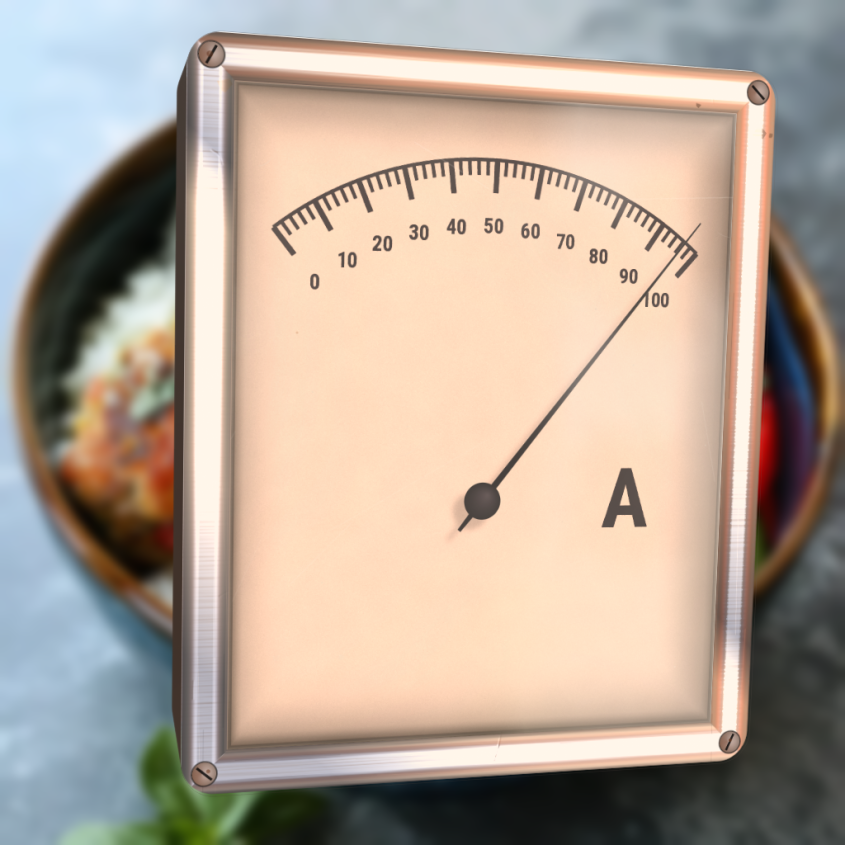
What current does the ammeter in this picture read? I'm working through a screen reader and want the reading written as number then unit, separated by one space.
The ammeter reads 96 A
